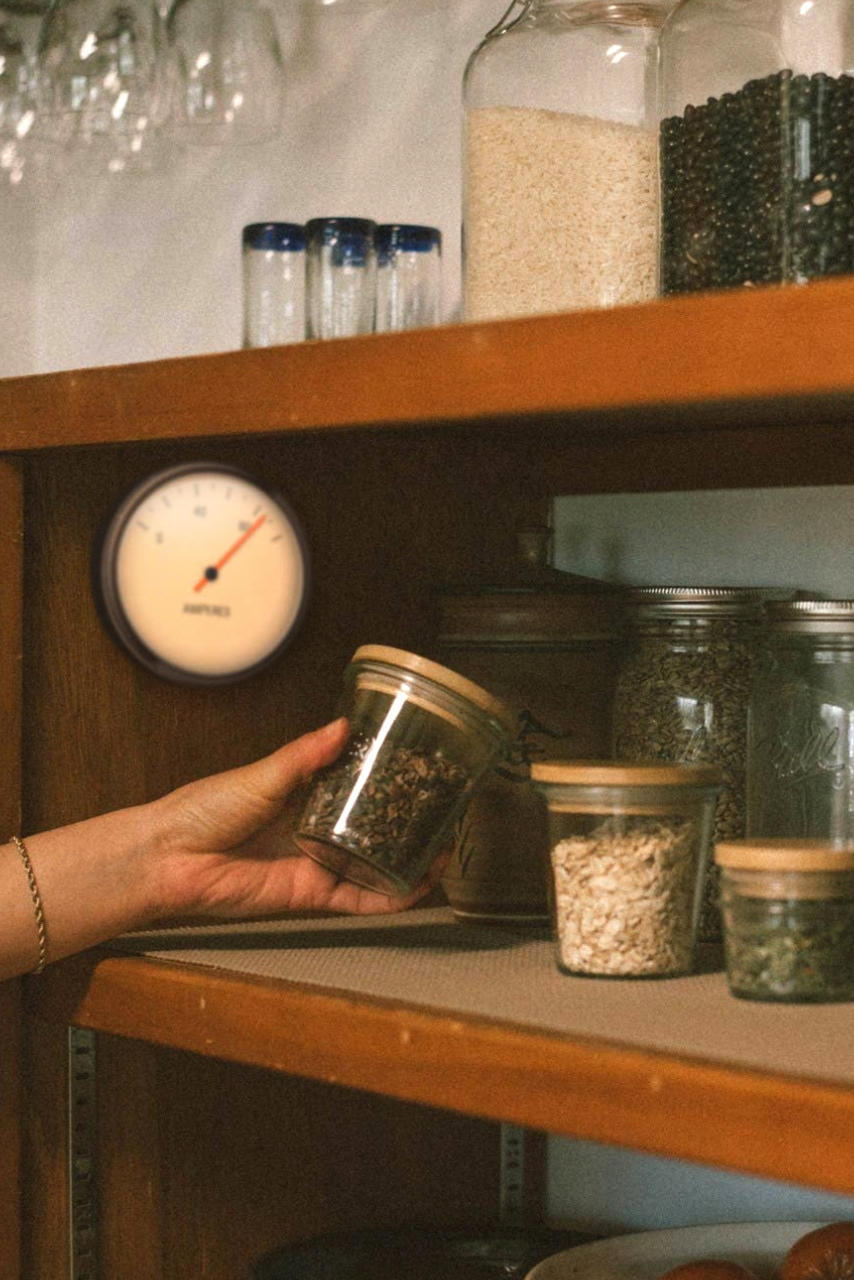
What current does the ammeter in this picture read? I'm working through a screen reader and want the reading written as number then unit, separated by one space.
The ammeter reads 85 A
